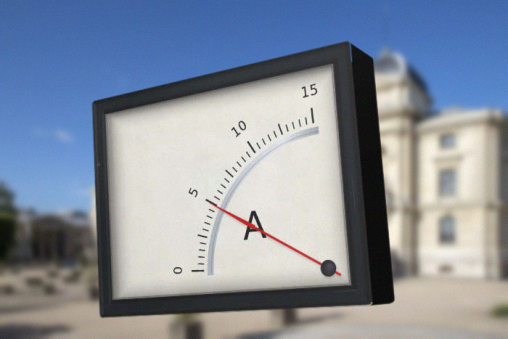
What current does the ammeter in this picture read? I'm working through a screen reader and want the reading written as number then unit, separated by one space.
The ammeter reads 5 A
